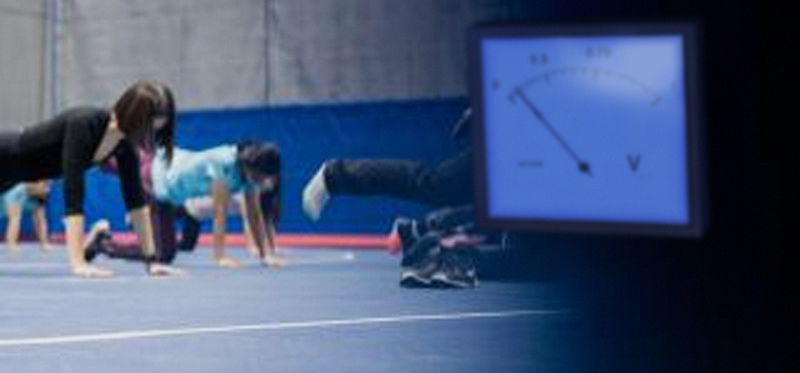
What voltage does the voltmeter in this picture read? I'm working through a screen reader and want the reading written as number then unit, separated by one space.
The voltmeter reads 0.25 V
